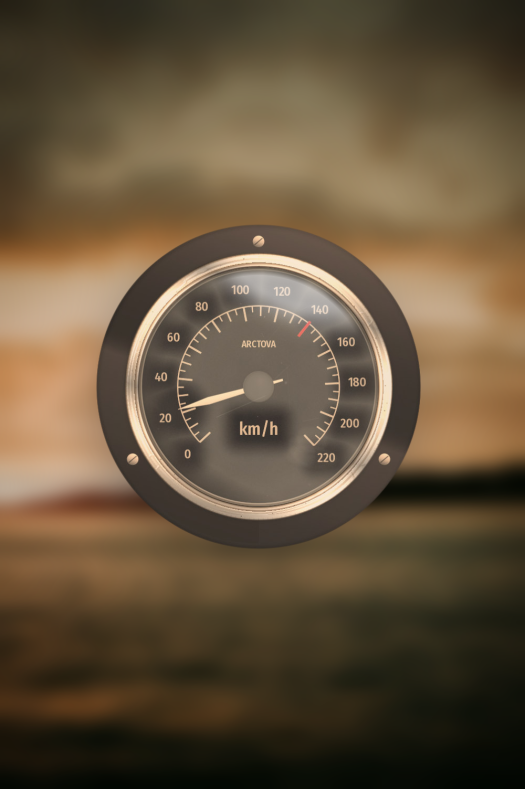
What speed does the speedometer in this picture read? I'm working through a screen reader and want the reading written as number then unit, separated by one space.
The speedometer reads 22.5 km/h
